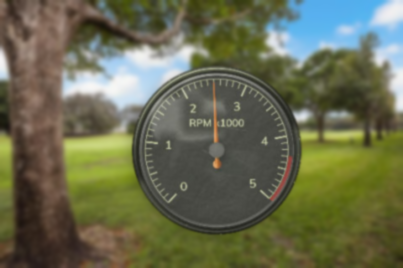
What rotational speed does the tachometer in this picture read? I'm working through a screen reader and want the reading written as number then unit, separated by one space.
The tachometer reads 2500 rpm
